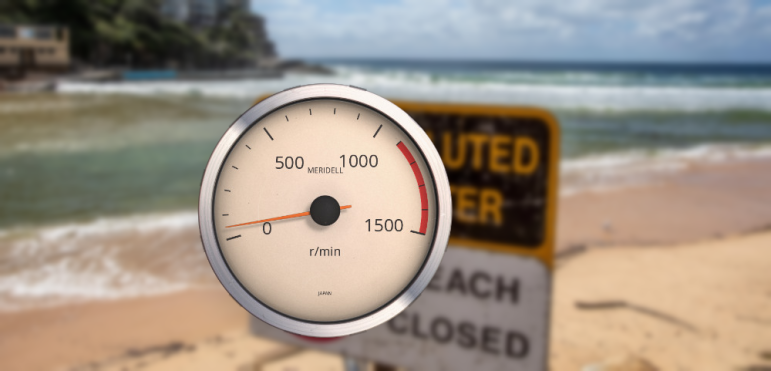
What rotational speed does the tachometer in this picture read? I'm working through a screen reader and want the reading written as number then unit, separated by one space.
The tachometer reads 50 rpm
